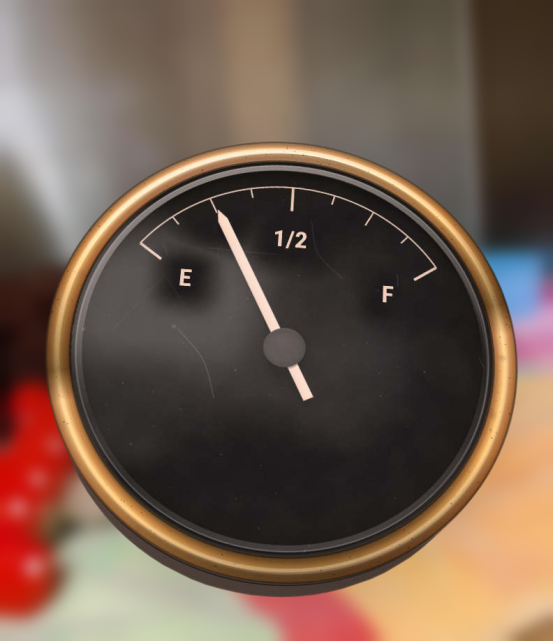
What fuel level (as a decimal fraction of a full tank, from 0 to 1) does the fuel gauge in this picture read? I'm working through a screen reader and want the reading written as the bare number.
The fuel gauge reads 0.25
